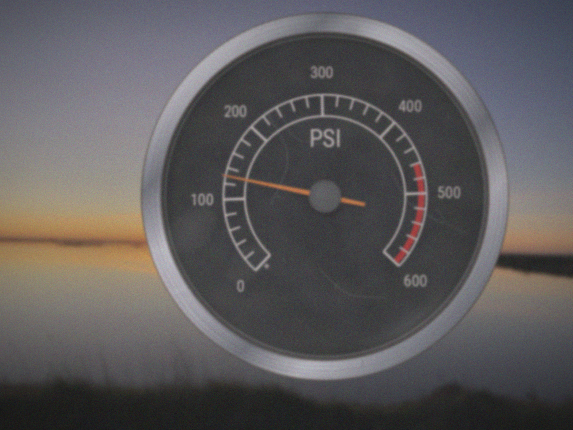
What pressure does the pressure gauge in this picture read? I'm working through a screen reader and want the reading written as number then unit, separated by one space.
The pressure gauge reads 130 psi
